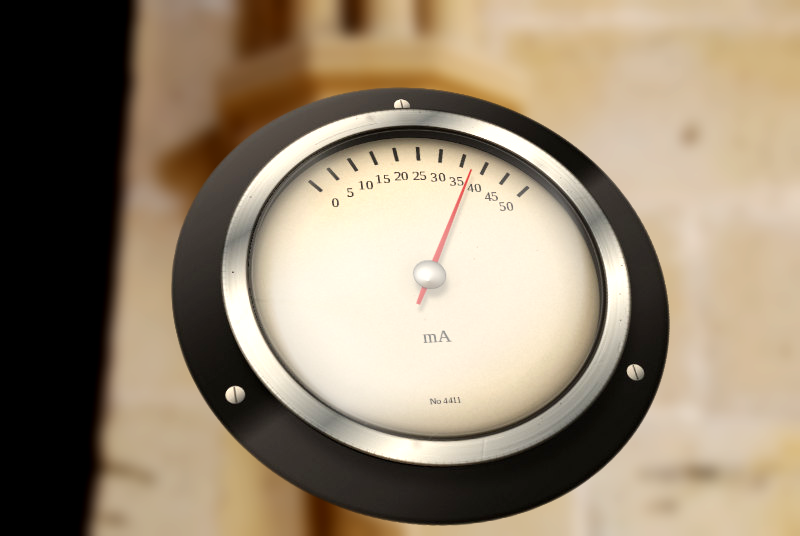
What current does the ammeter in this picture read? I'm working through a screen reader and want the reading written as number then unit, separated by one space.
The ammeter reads 37.5 mA
